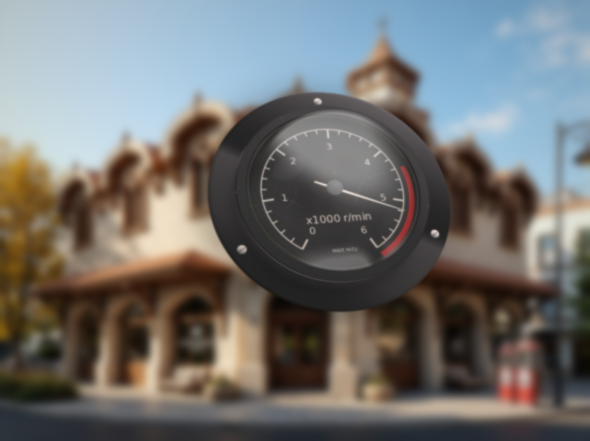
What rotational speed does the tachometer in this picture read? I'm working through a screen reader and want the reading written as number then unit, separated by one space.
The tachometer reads 5200 rpm
